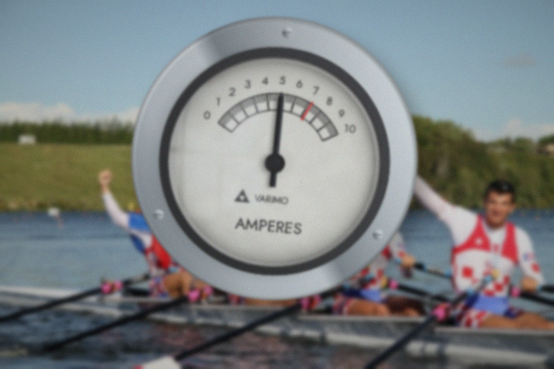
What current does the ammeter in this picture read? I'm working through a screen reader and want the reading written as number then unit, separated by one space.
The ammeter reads 5 A
